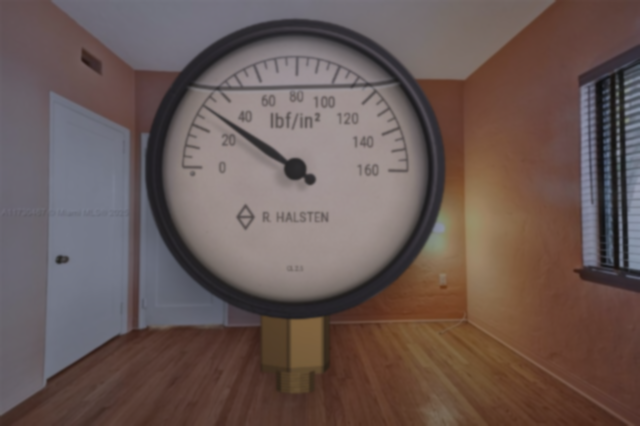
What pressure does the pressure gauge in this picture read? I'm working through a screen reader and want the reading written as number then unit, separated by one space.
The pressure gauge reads 30 psi
